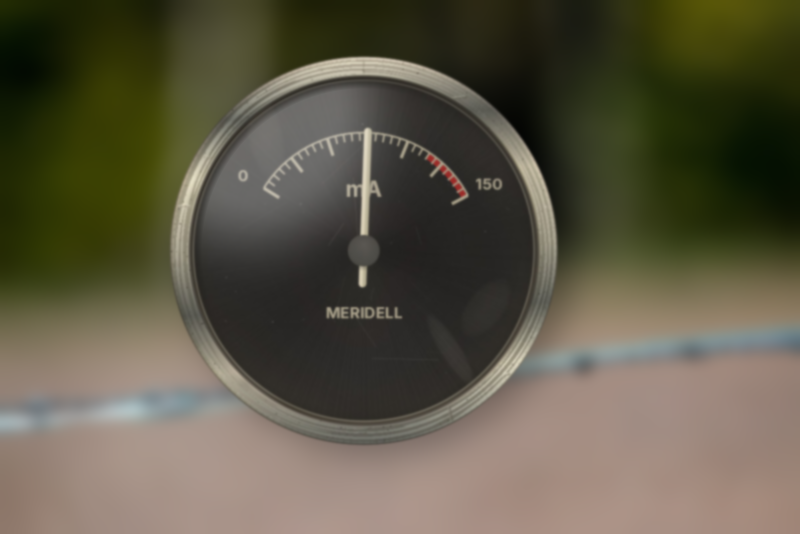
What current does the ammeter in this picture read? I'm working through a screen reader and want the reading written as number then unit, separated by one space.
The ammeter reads 75 mA
